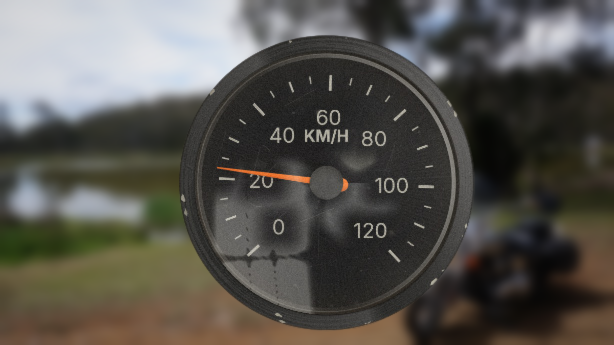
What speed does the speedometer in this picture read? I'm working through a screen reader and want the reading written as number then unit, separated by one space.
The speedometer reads 22.5 km/h
